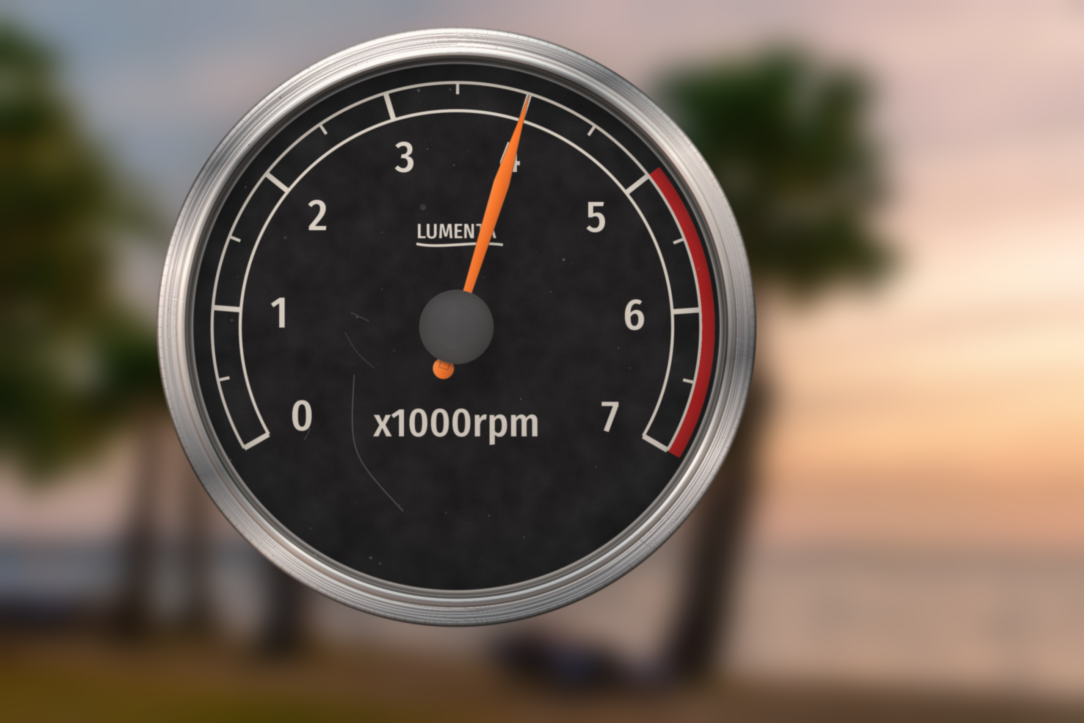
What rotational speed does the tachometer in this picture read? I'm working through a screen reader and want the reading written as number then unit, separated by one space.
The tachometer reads 4000 rpm
